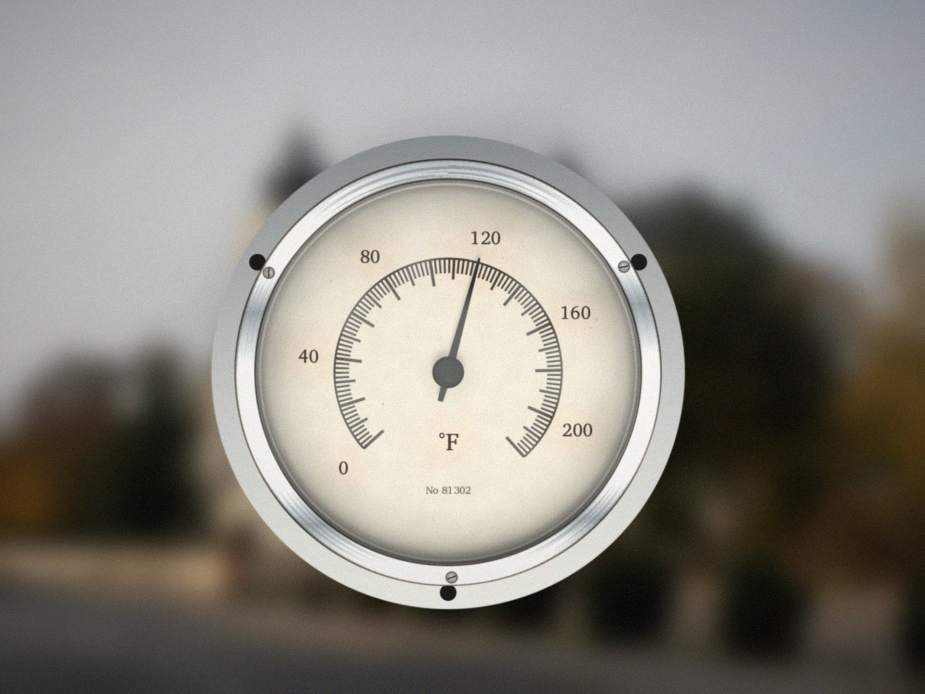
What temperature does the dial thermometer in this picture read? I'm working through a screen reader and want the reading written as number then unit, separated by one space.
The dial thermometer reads 120 °F
